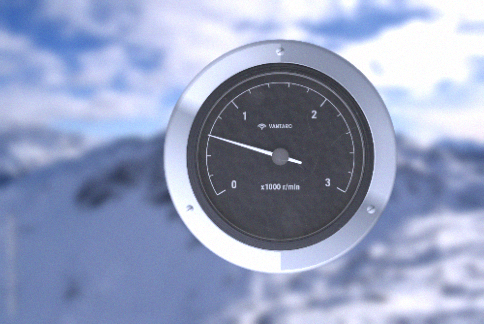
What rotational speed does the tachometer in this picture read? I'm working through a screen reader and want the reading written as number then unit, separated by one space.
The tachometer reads 600 rpm
